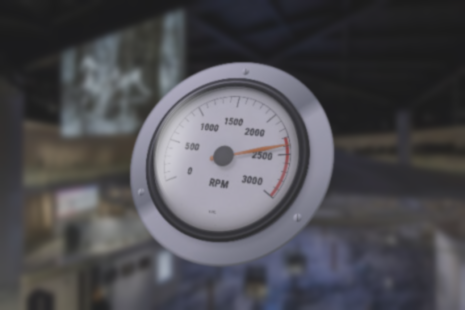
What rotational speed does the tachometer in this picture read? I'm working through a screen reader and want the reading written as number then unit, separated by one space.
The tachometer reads 2400 rpm
